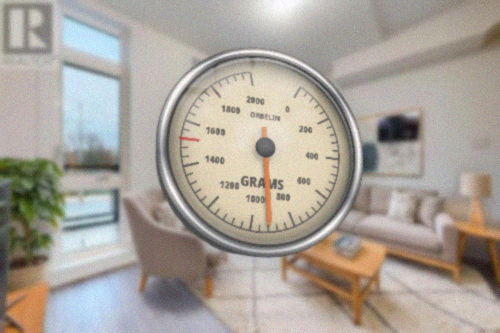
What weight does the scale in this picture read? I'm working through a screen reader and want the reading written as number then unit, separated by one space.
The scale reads 920 g
